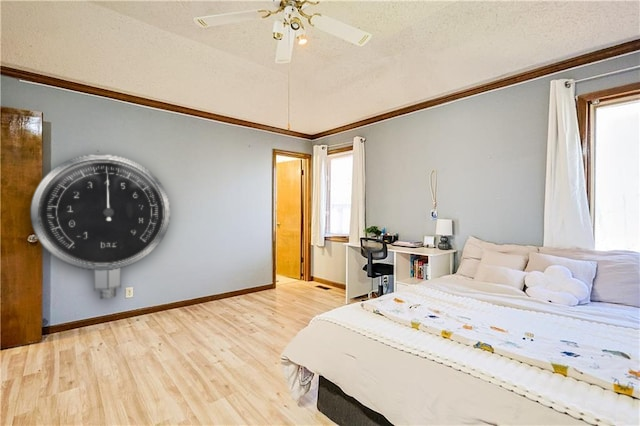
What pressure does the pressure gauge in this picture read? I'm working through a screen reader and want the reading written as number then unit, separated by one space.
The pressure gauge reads 4 bar
